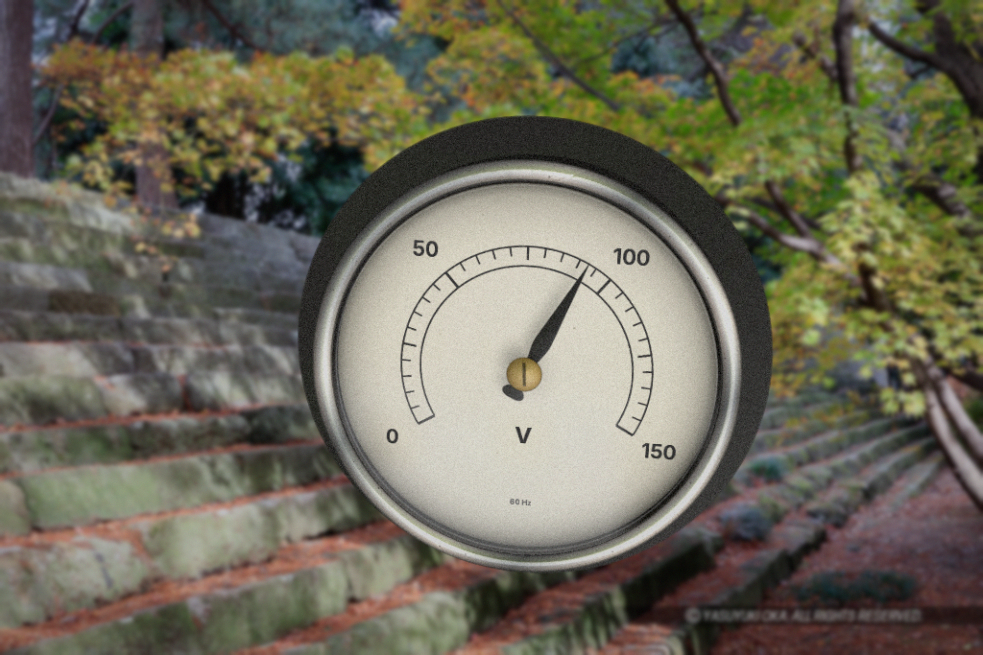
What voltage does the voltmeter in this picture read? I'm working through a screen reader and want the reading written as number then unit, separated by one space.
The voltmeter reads 92.5 V
